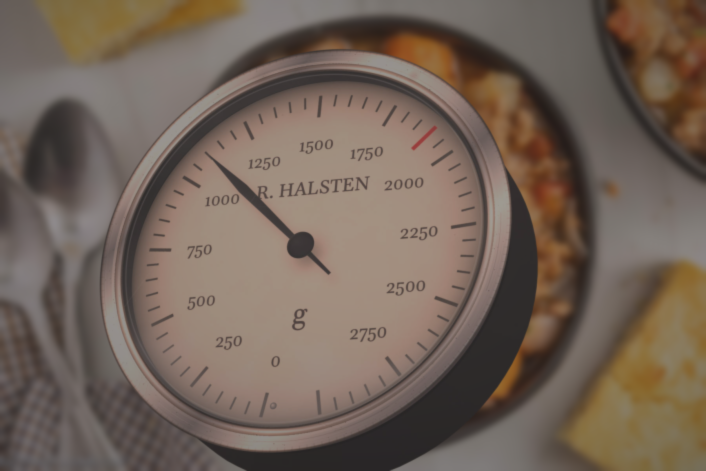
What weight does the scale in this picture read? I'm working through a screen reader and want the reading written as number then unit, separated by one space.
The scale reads 1100 g
